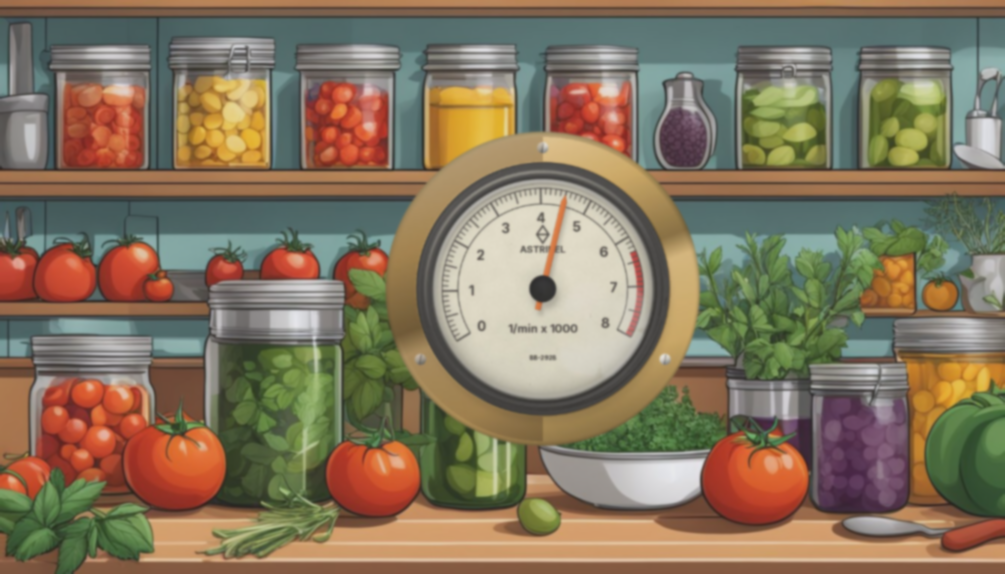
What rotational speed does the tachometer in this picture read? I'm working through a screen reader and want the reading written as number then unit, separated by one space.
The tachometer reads 4500 rpm
